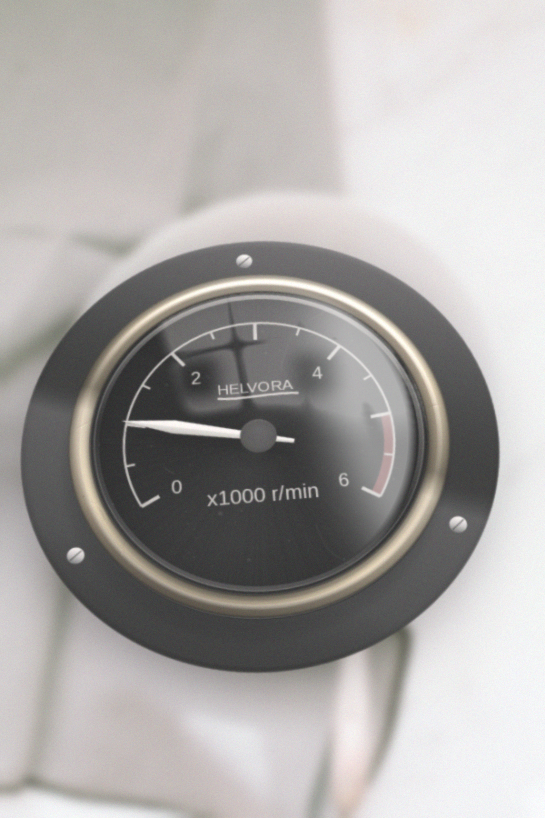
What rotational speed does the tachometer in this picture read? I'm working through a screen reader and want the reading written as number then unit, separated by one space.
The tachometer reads 1000 rpm
